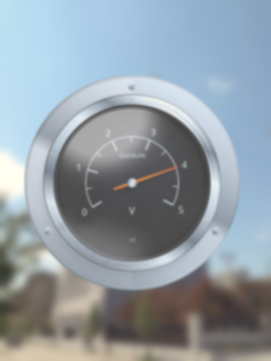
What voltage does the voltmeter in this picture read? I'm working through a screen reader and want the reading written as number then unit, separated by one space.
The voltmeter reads 4 V
